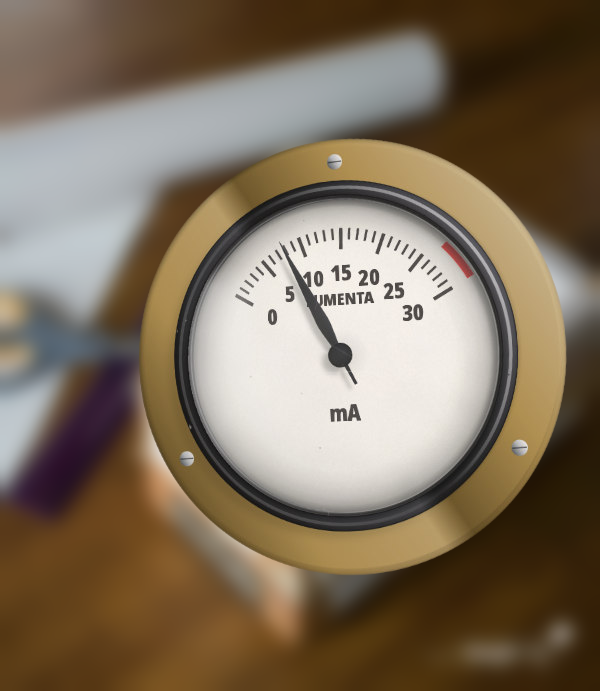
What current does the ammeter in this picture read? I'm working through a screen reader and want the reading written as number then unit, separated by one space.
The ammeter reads 8 mA
